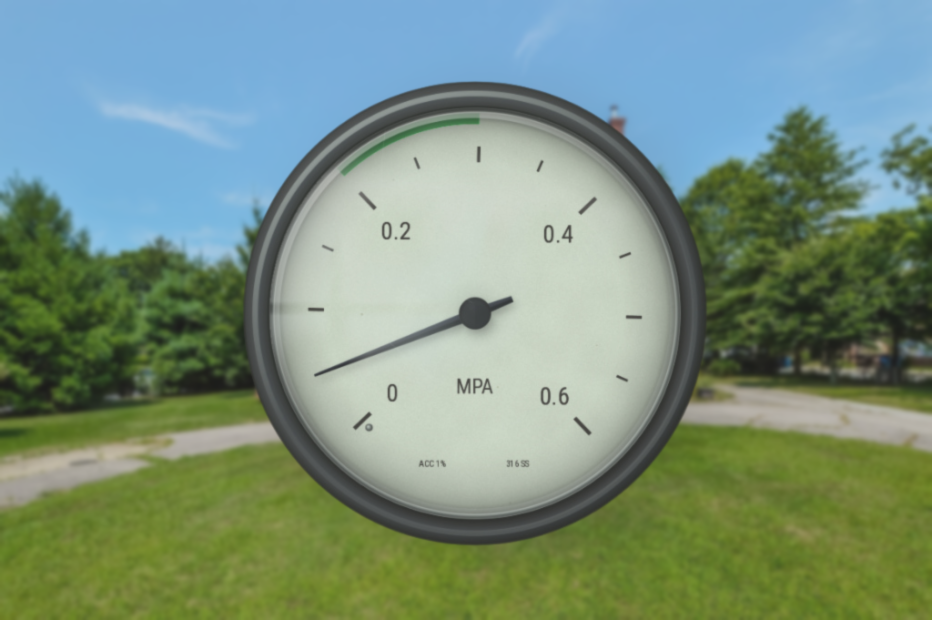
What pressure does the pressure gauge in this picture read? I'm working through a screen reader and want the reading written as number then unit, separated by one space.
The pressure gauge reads 0.05 MPa
